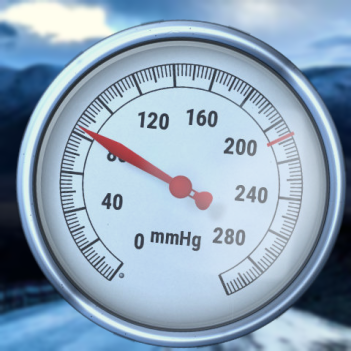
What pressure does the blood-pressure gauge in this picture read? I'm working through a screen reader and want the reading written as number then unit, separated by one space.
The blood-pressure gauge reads 84 mmHg
